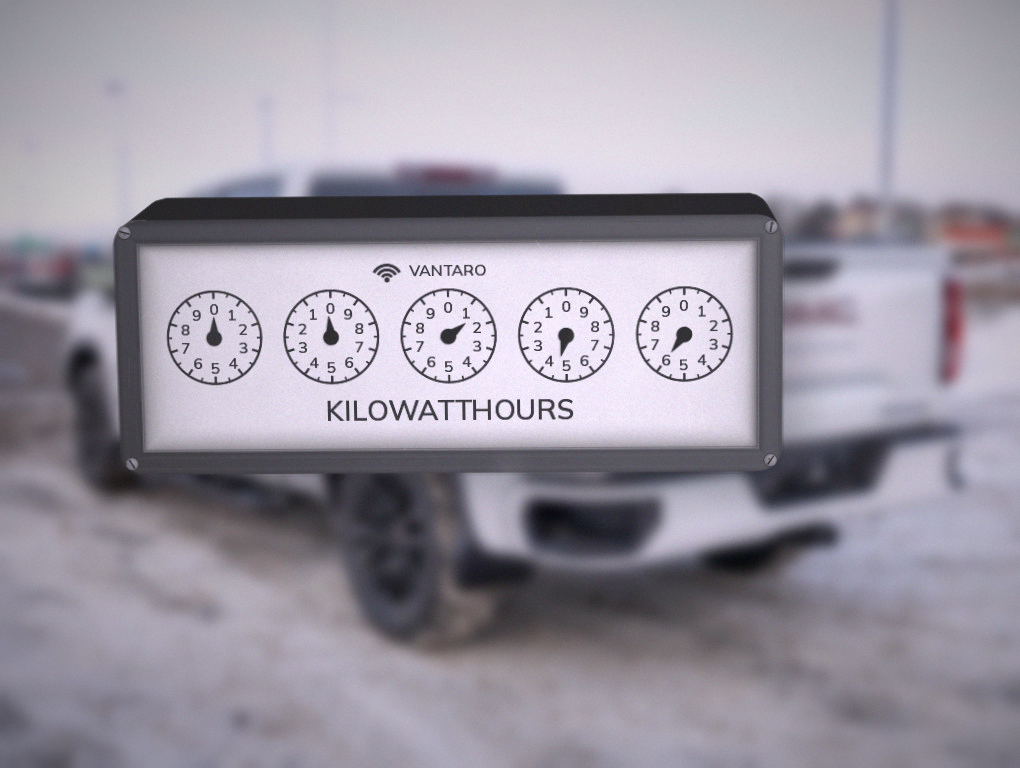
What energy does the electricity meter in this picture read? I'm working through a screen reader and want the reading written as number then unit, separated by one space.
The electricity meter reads 146 kWh
